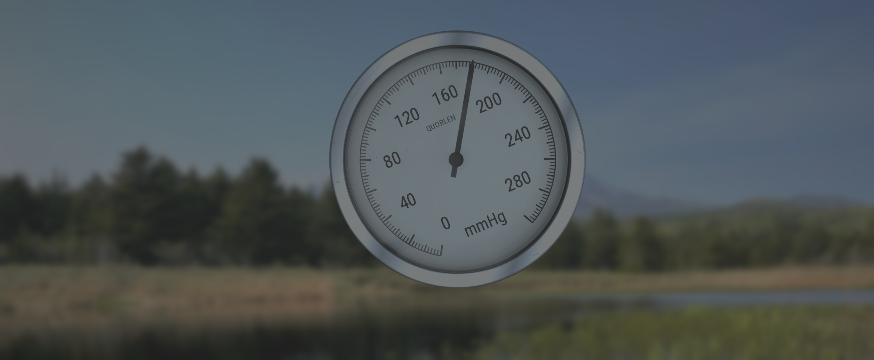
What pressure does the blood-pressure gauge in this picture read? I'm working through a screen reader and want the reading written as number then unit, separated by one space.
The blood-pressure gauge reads 180 mmHg
